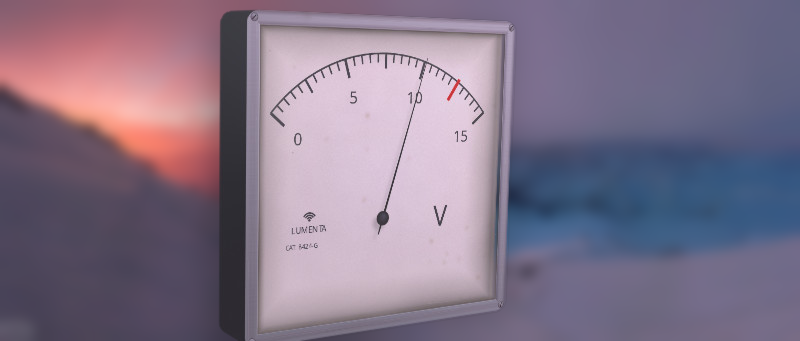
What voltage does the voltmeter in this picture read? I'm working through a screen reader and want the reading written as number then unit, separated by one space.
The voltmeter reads 10 V
